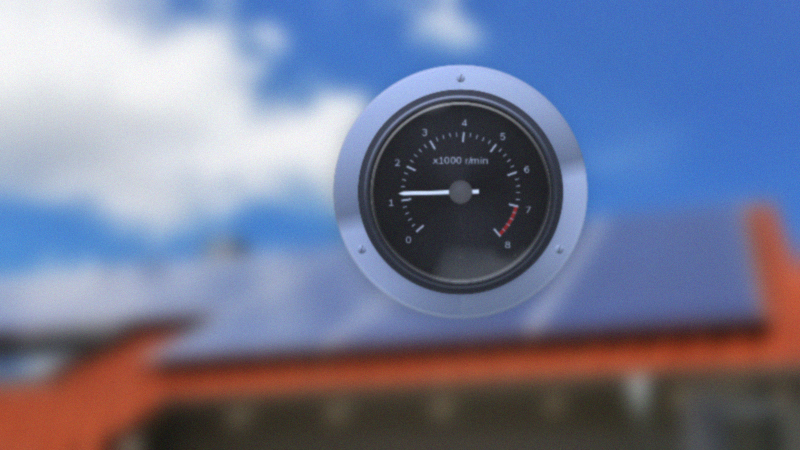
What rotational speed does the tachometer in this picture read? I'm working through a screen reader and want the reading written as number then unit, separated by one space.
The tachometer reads 1200 rpm
